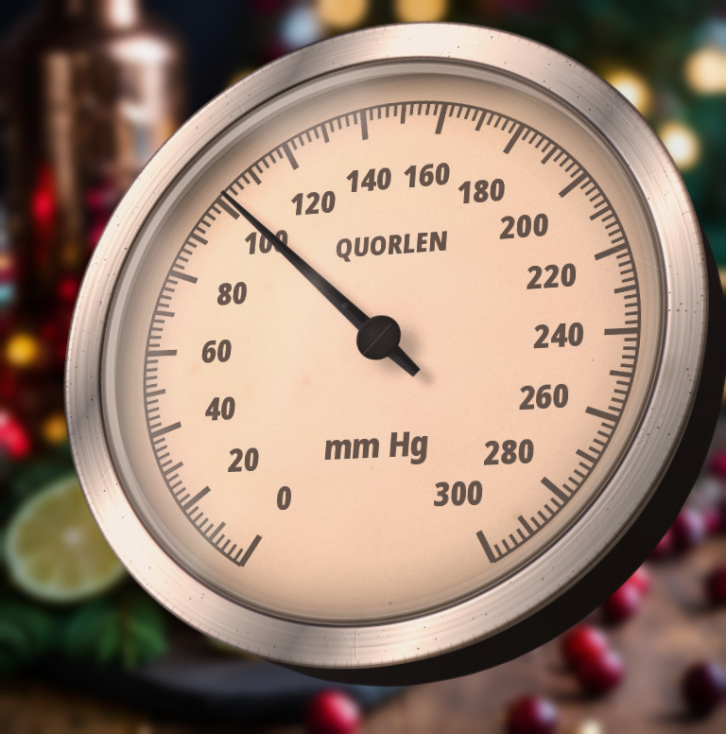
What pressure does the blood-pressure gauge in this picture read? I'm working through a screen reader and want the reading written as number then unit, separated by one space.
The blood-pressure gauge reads 102 mmHg
